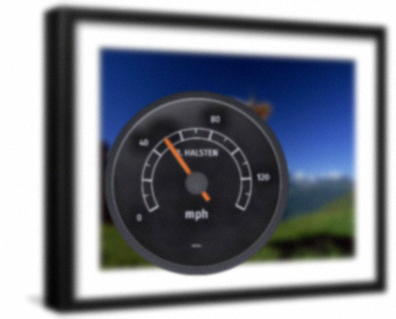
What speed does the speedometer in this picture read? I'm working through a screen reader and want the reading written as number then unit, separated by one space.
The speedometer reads 50 mph
